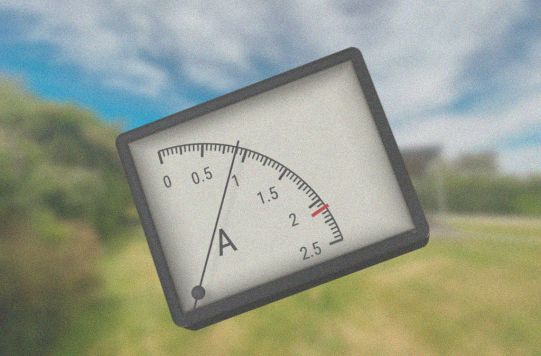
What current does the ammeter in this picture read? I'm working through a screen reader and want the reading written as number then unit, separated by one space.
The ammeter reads 0.9 A
